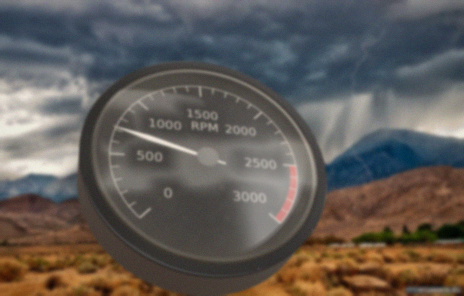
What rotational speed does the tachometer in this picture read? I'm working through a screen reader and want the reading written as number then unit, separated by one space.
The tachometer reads 700 rpm
